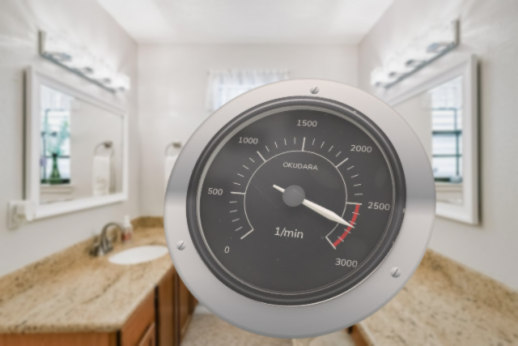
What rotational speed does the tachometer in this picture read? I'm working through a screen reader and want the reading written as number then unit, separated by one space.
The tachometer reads 2750 rpm
